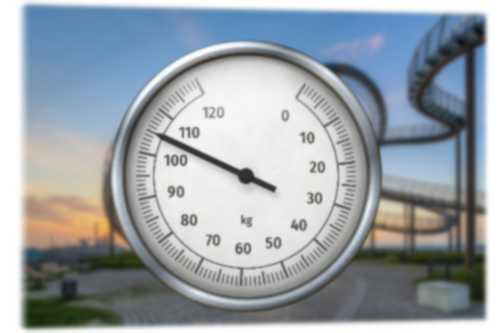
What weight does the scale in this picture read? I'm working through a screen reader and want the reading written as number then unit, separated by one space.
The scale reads 105 kg
